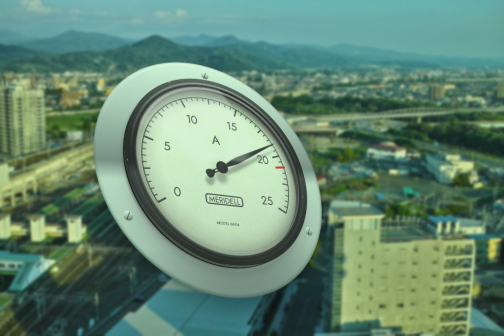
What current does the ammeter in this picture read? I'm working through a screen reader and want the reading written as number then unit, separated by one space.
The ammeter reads 19 A
